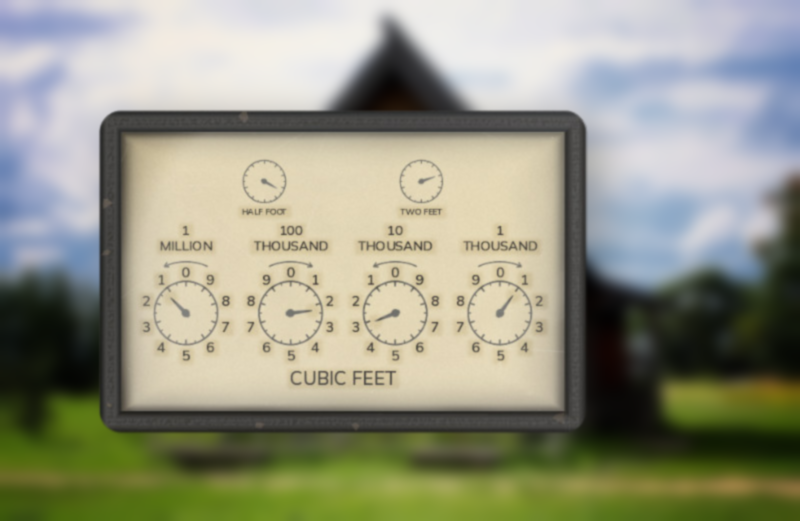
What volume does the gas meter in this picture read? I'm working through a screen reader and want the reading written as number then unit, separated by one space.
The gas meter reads 123100 ft³
